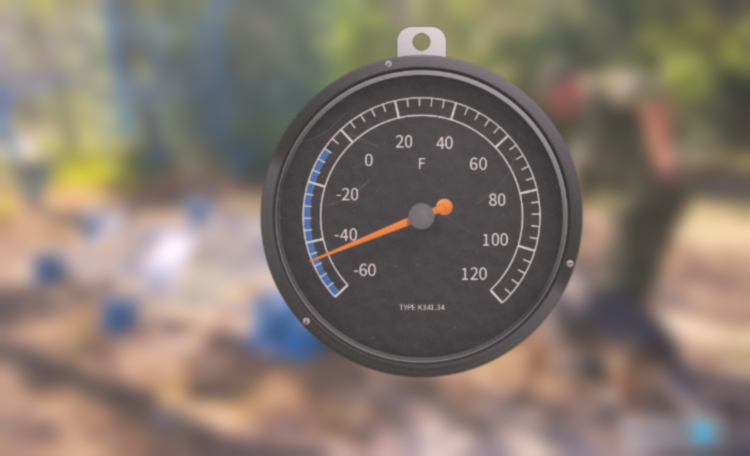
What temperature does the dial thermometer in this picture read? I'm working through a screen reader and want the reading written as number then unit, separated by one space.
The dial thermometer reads -46 °F
